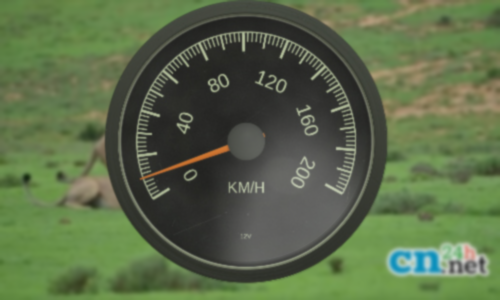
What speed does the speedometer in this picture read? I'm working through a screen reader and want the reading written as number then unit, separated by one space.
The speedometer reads 10 km/h
